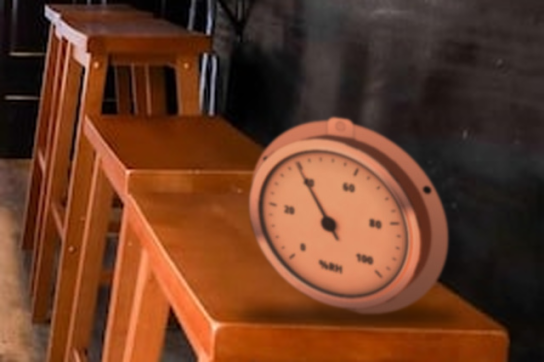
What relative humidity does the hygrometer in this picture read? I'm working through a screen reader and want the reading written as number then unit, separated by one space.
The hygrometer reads 40 %
